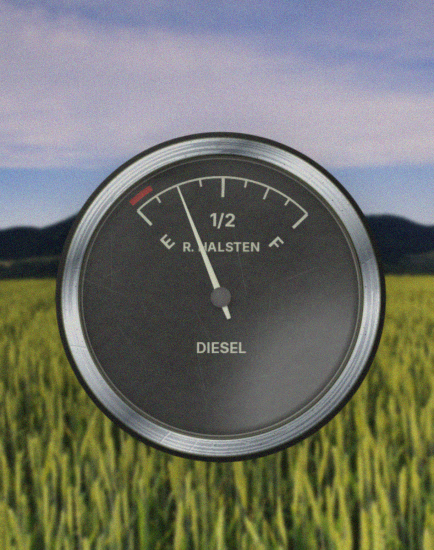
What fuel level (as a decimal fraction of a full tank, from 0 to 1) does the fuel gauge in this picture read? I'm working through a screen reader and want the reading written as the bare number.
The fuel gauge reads 0.25
